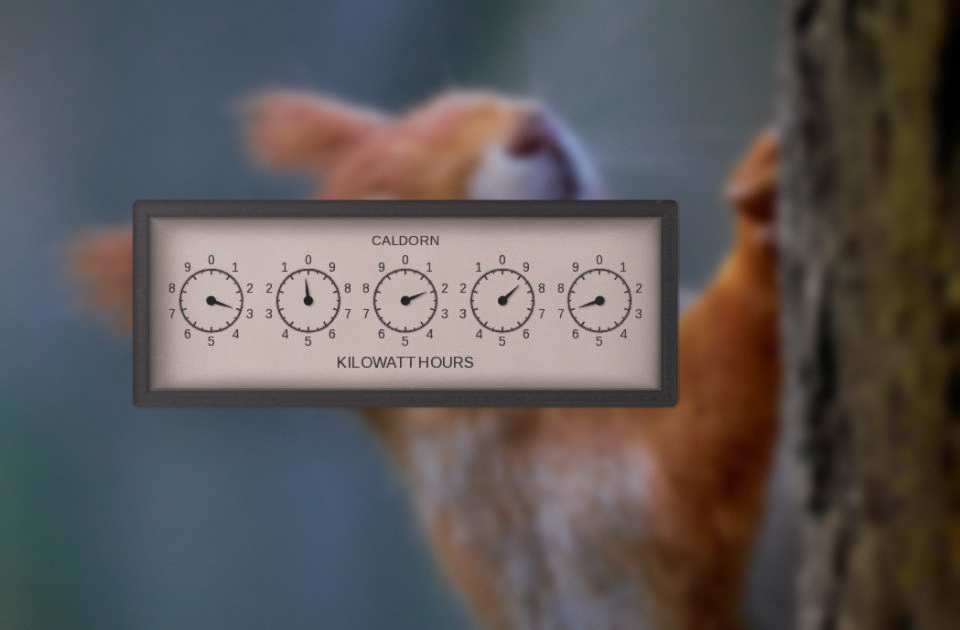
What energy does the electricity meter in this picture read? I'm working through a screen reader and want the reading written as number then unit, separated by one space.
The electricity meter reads 30187 kWh
